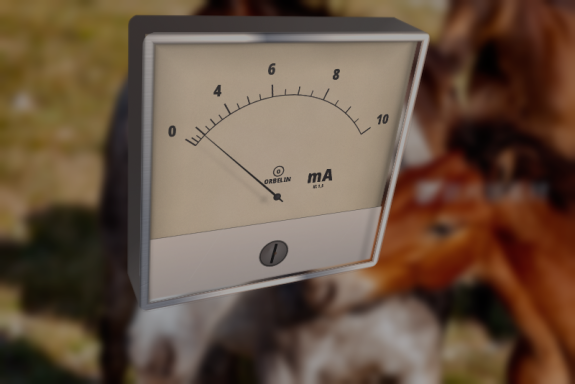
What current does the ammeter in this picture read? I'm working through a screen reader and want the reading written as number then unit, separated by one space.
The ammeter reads 2 mA
